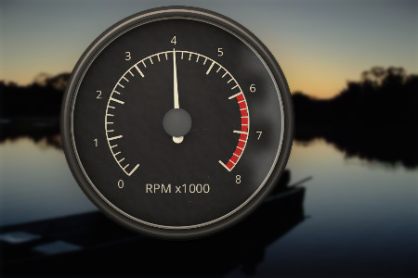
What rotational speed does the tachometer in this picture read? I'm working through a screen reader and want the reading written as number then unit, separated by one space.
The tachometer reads 4000 rpm
